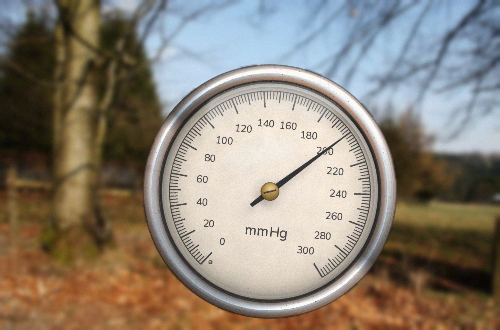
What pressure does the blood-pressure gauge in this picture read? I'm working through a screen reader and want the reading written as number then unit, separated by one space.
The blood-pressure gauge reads 200 mmHg
